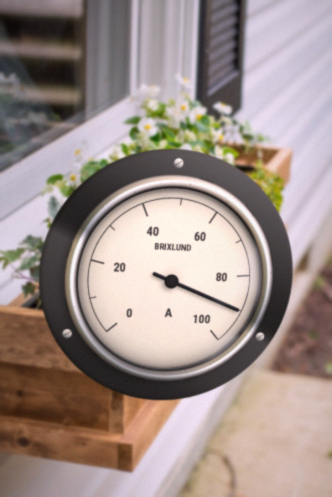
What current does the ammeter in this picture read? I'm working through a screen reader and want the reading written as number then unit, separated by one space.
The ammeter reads 90 A
